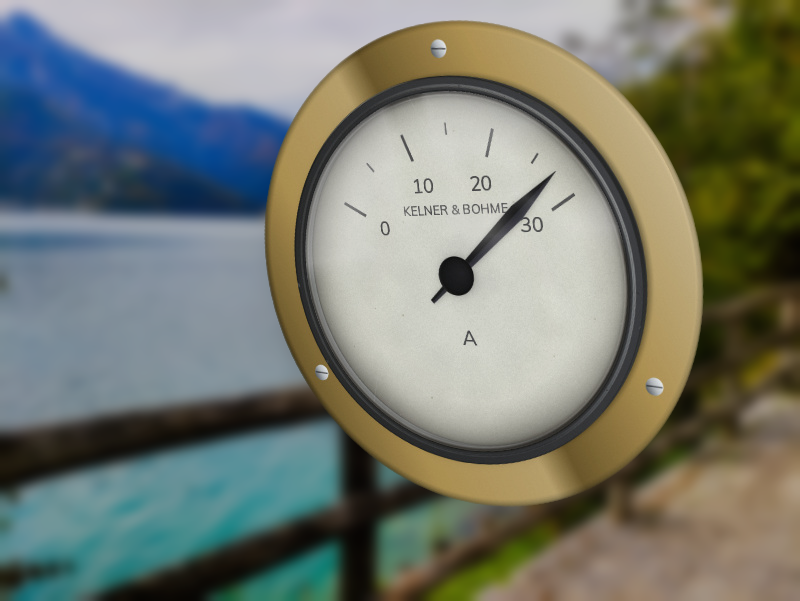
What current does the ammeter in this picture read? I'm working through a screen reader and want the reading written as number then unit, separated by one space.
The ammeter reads 27.5 A
